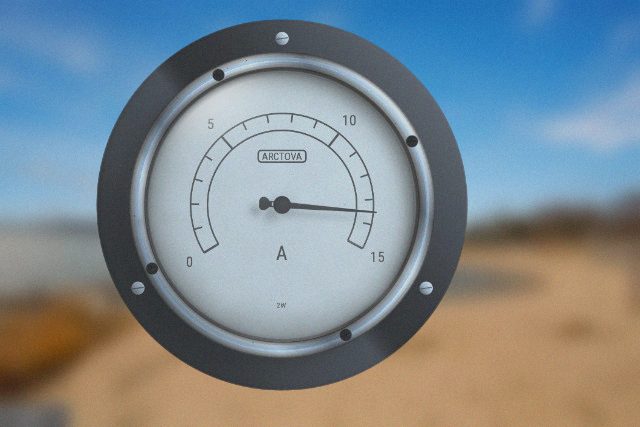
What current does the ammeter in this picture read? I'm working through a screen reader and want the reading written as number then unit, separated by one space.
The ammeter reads 13.5 A
